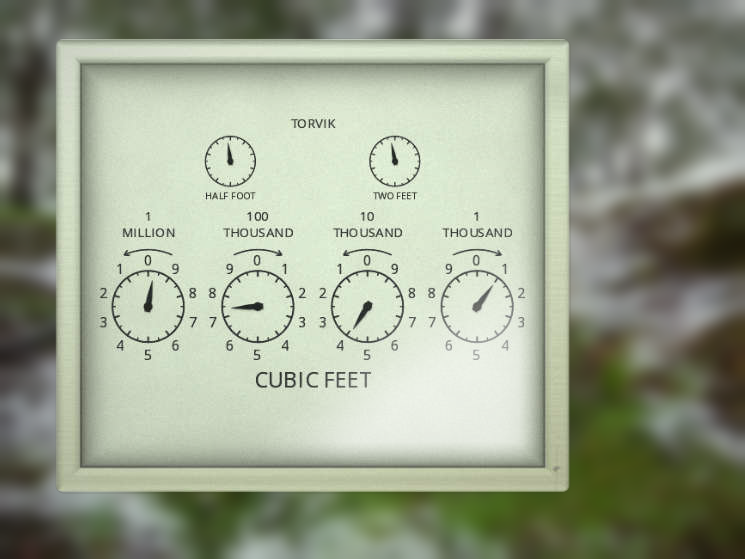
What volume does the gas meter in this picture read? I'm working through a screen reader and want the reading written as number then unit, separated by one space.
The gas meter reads 974100 ft³
